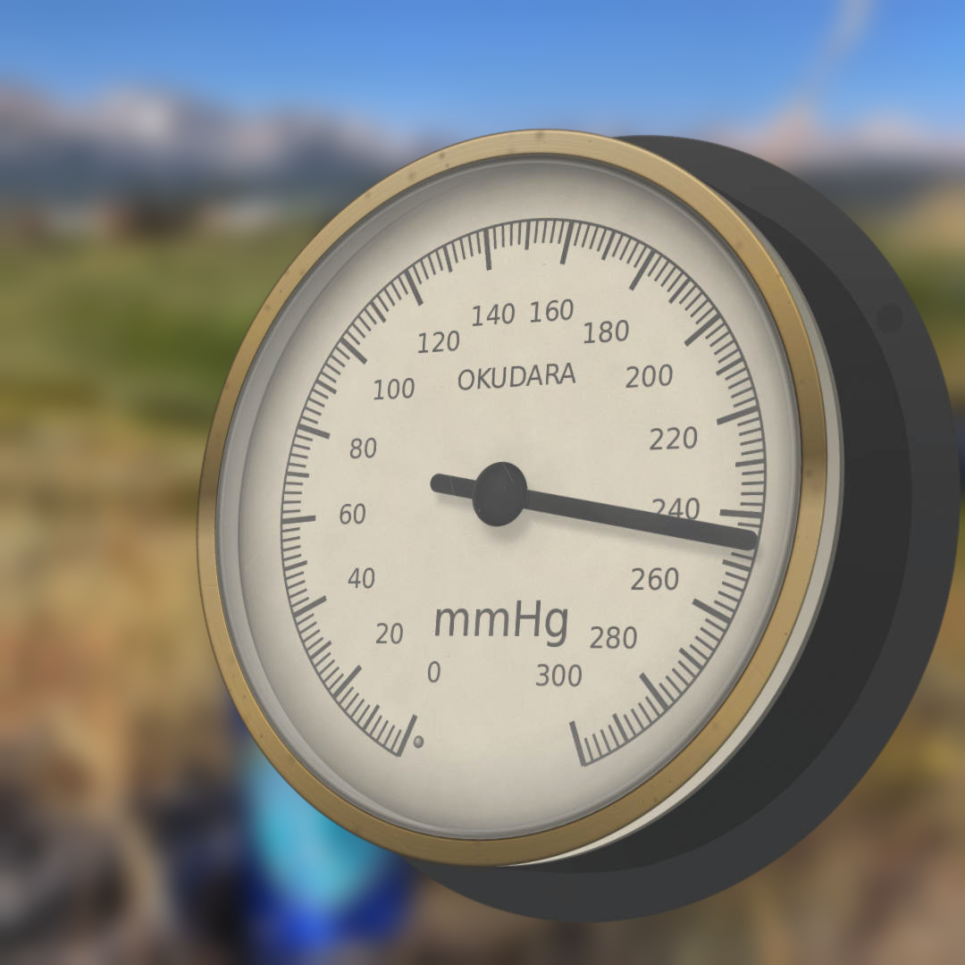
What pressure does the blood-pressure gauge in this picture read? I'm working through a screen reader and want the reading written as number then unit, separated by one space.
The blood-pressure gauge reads 245 mmHg
